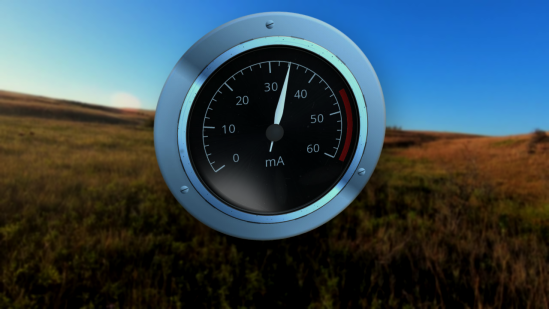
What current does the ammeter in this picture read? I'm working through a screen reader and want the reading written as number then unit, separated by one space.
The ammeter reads 34 mA
